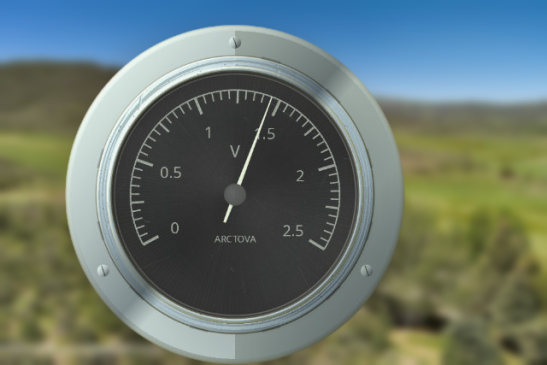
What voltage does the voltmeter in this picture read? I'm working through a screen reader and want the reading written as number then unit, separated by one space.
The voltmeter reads 1.45 V
